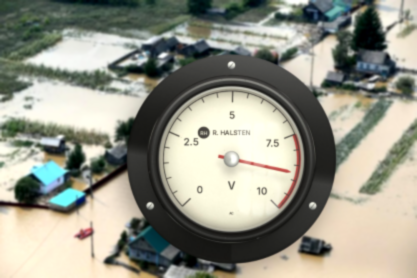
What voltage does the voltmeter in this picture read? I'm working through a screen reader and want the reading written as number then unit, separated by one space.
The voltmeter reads 8.75 V
